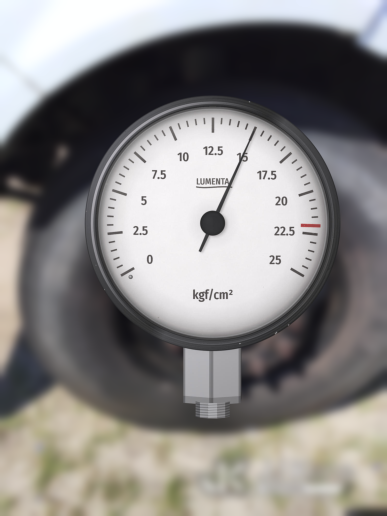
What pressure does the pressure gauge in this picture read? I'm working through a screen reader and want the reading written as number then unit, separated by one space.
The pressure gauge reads 15 kg/cm²
